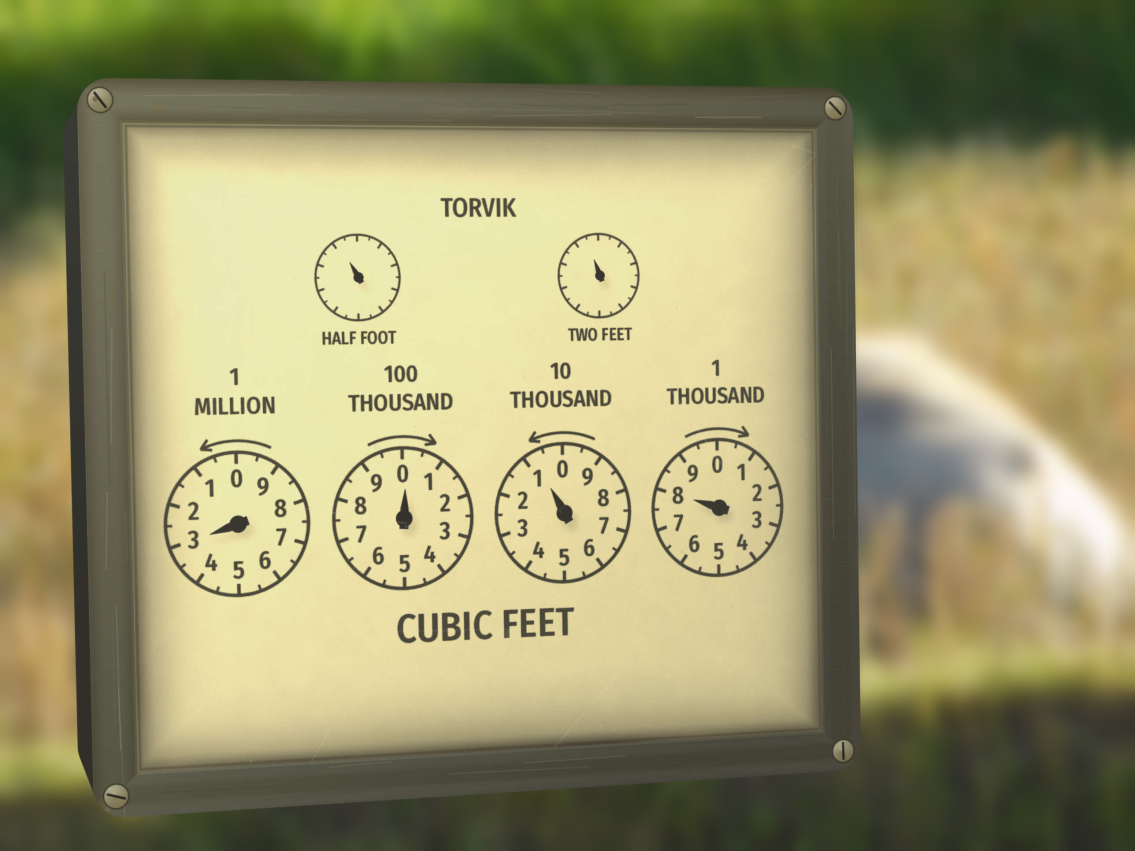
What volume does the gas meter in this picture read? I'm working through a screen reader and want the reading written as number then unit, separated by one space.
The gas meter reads 300800 ft³
